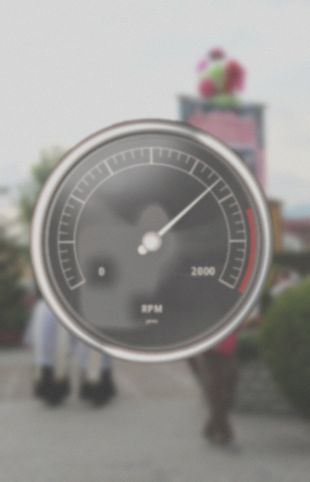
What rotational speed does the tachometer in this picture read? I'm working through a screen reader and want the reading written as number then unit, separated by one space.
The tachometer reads 1400 rpm
